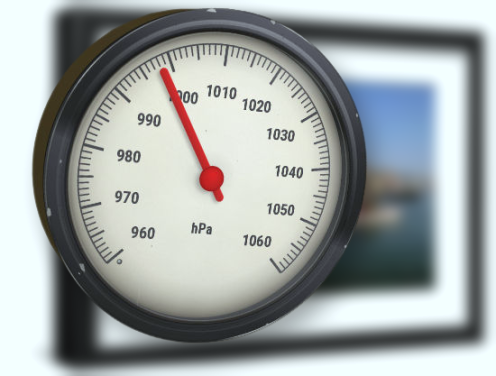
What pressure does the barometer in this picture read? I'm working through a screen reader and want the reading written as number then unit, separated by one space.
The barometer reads 998 hPa
